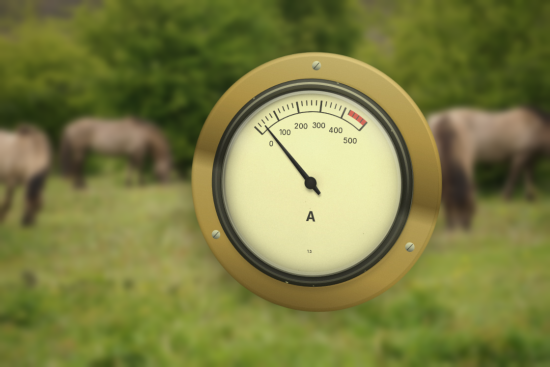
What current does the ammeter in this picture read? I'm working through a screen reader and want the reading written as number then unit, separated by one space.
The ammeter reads 40 A
